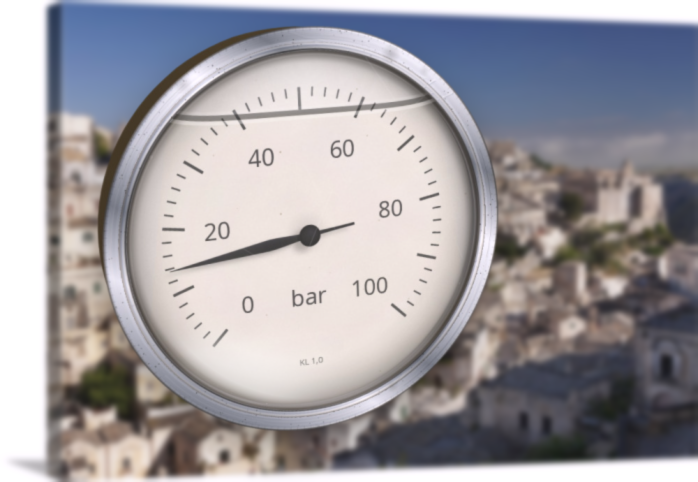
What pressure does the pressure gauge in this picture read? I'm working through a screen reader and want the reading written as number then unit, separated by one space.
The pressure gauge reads 14 bar
